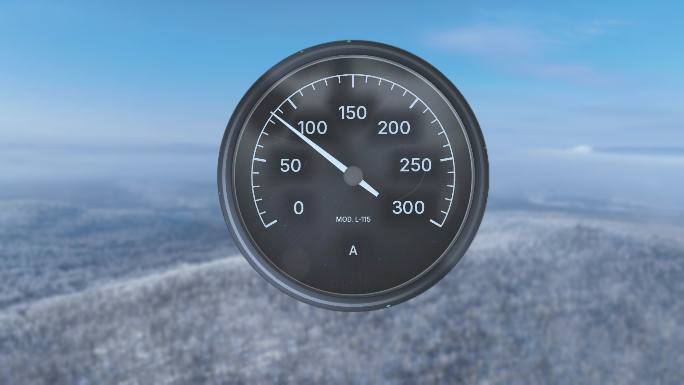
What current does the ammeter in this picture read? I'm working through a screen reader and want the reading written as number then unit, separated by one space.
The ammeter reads 85 A
